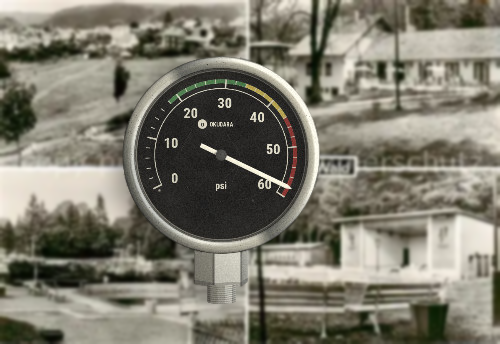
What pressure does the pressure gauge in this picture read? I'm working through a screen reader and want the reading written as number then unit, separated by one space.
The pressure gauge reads 58 psi
